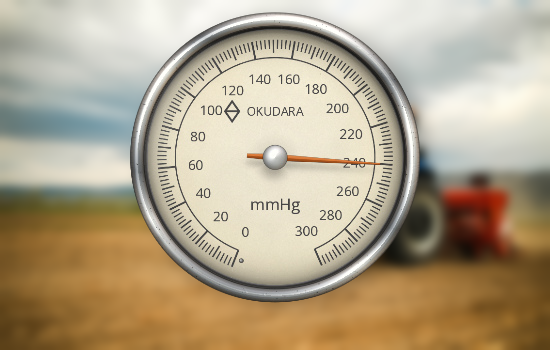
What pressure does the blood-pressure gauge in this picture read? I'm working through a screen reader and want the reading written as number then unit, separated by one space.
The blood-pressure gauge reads 240 mmHg
